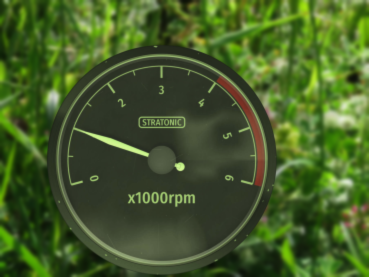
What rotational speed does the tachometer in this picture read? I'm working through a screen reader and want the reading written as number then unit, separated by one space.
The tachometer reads 1000 rpm
